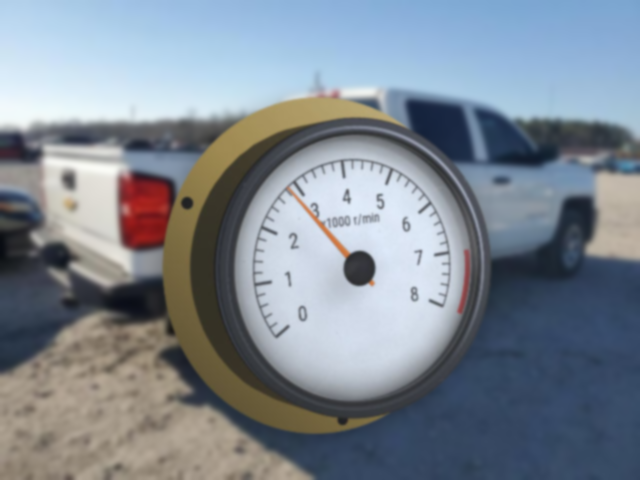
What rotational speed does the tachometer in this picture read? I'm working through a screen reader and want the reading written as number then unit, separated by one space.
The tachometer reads 2800 rpm
